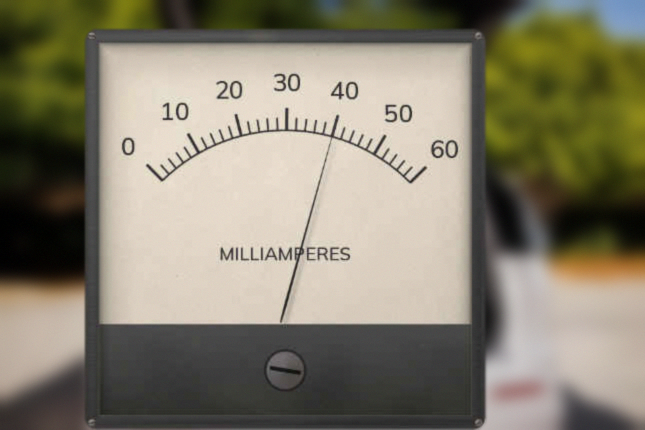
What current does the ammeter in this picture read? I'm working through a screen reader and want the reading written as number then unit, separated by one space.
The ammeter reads 40 mA
